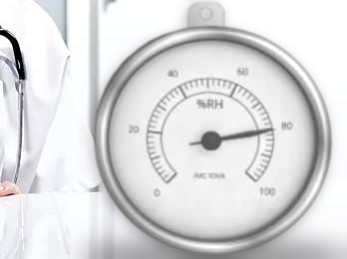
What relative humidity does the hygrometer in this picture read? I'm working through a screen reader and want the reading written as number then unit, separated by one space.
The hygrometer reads 80 %
